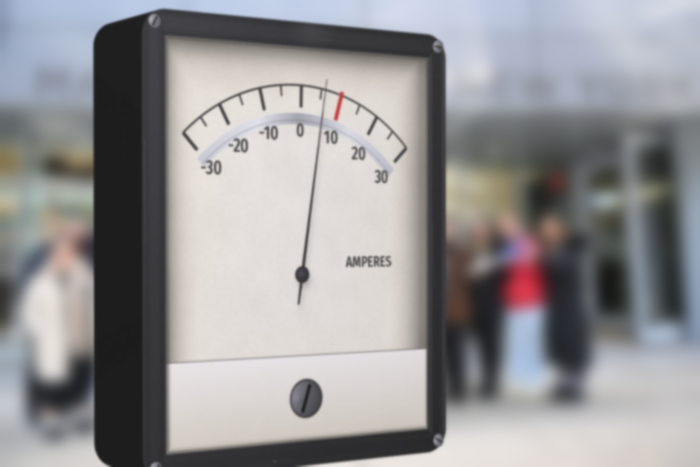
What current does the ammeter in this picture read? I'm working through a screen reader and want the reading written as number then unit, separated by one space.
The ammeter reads 5 A
